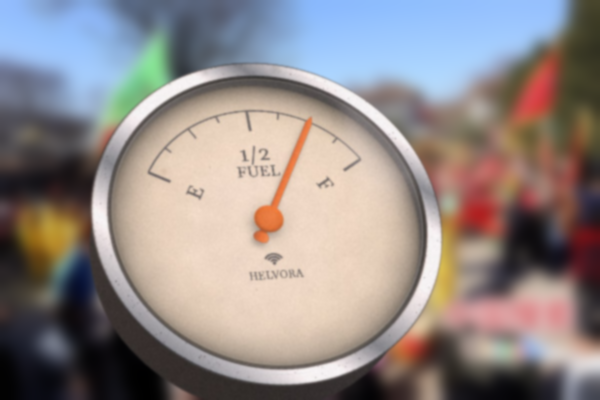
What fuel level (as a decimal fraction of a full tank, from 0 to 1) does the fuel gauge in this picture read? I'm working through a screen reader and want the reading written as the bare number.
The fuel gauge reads 0.75
